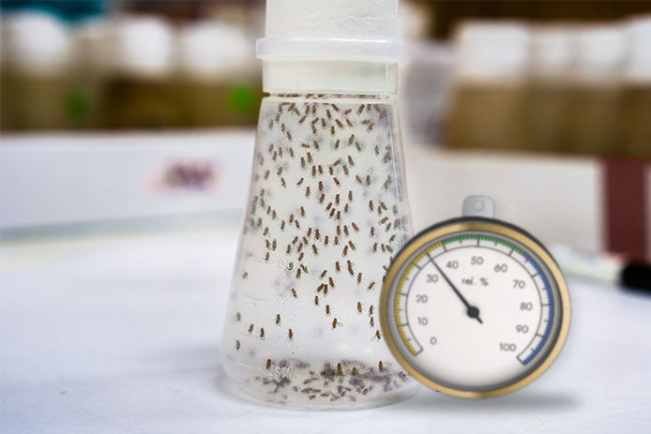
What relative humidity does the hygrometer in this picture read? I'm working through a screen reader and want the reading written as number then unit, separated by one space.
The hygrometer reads 35 %
